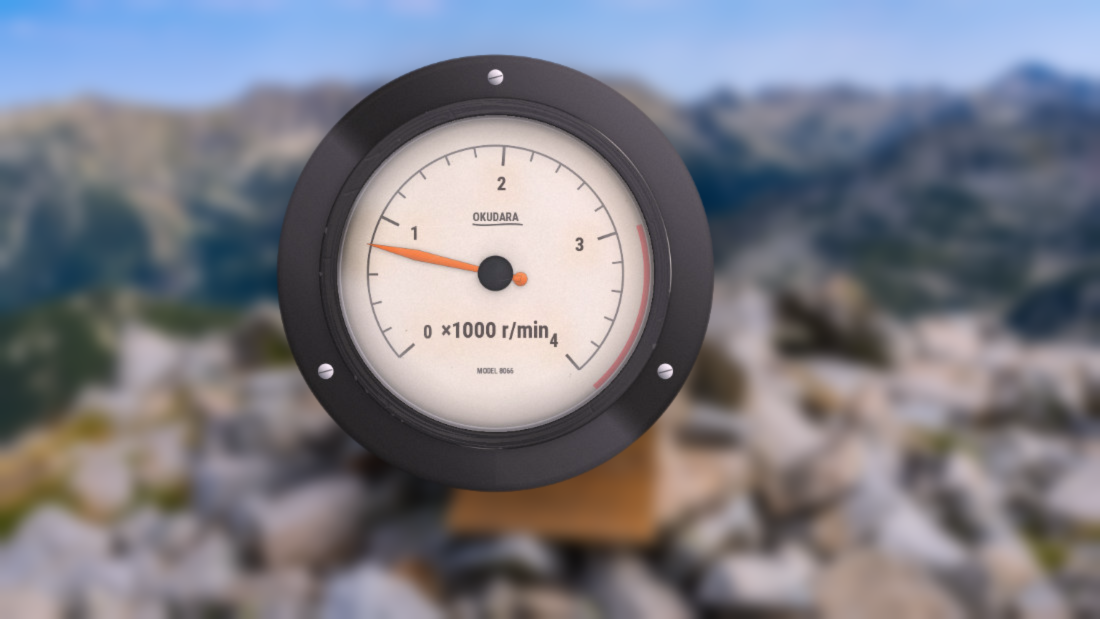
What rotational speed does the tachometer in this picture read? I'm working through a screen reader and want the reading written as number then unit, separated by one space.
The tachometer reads 800 rpm
